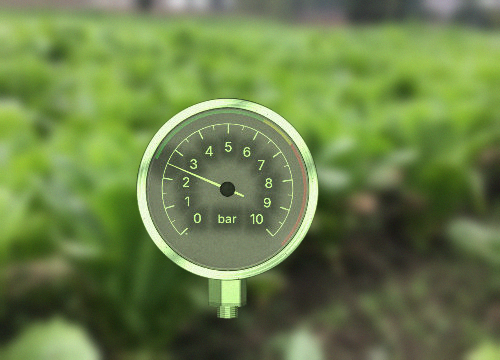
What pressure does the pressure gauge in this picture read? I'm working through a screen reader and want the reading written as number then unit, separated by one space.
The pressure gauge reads 2.5 bar
